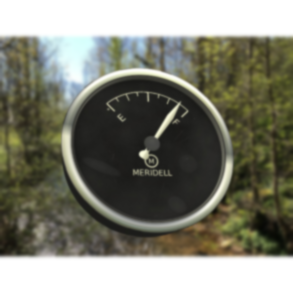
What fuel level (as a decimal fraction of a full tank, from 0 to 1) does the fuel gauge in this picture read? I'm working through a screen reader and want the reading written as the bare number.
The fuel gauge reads 0.875
